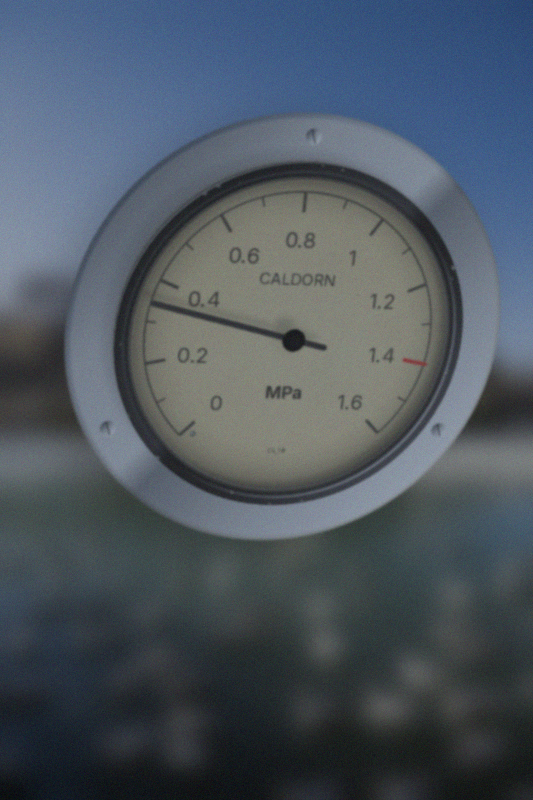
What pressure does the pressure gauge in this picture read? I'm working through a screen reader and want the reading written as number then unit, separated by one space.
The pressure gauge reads 0.35 MPa
